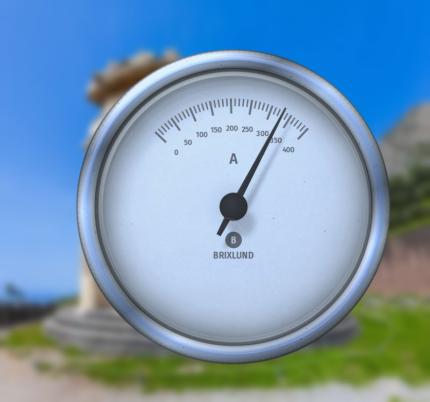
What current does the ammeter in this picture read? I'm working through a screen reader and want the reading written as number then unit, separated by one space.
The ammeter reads 330 A
